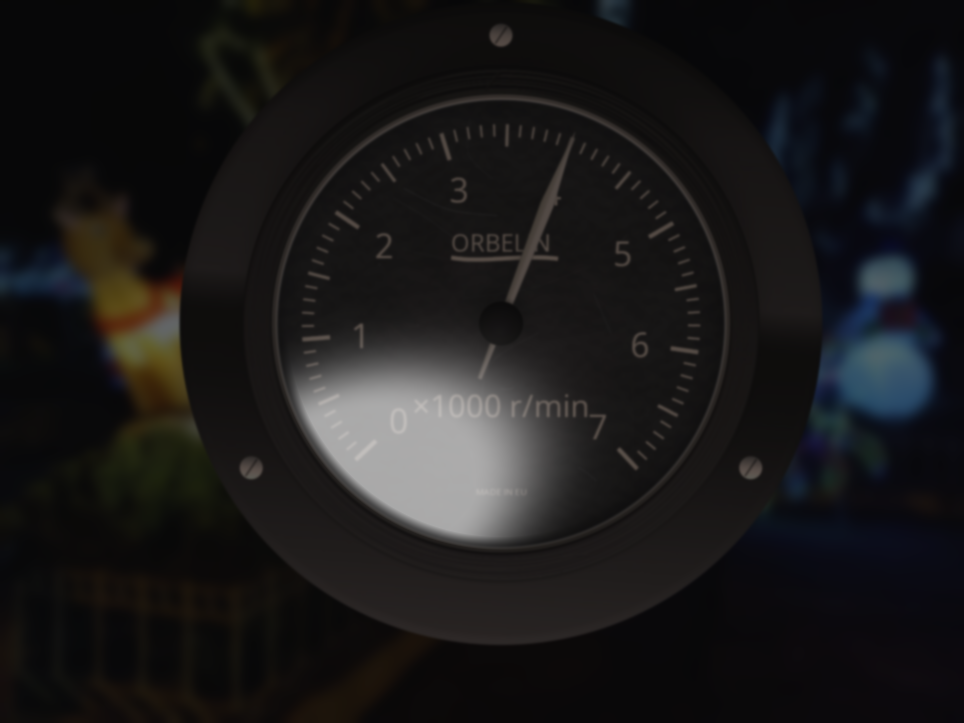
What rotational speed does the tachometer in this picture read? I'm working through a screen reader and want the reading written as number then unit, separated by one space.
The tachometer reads 4000 rpm
